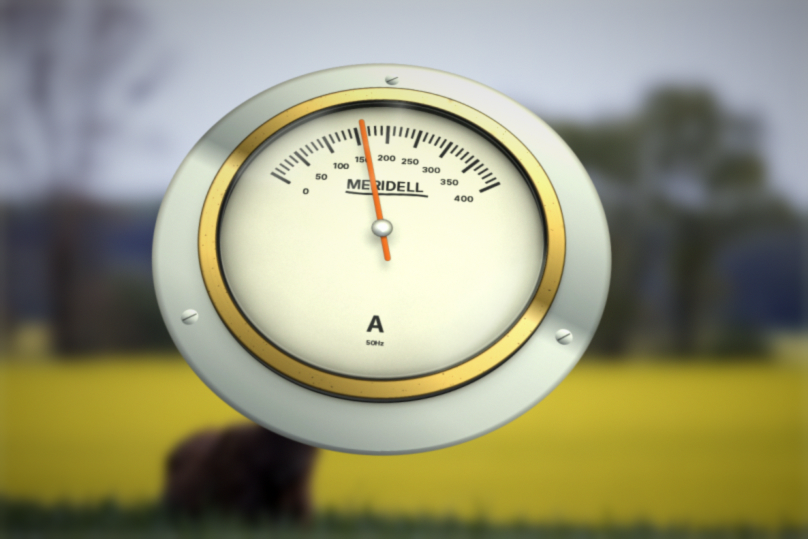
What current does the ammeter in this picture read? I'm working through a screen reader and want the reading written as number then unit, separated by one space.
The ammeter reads 160 A
